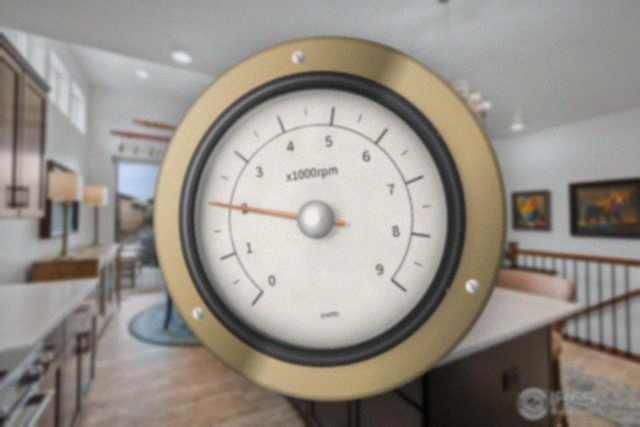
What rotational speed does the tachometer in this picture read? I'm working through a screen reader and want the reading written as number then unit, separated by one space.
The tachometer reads 2000 rpm
